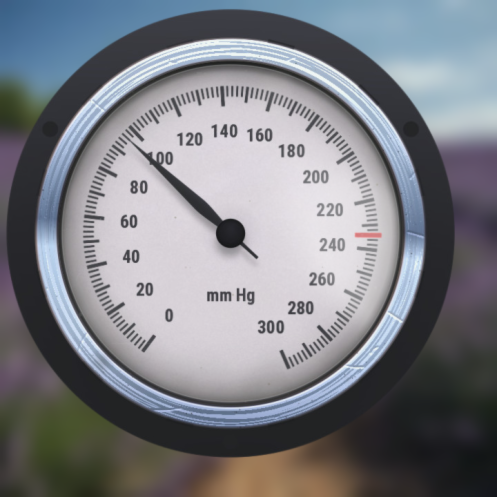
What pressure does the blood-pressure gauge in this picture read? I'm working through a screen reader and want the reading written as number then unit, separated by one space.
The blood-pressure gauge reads 96 mmHg
